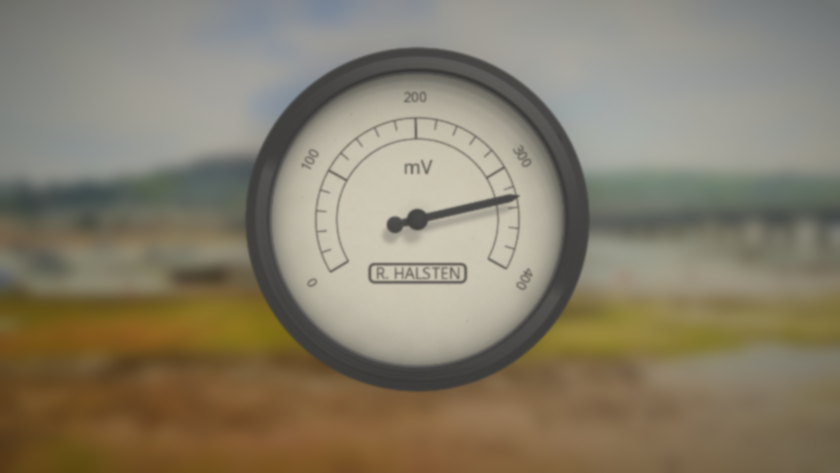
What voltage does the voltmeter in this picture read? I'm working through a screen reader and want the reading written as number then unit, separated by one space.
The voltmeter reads 330 mV
